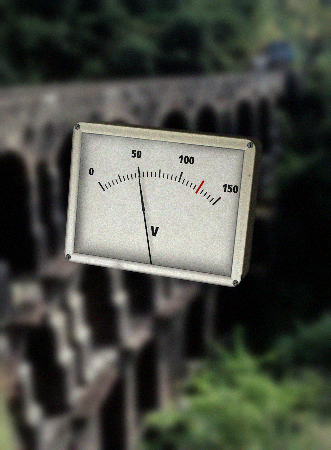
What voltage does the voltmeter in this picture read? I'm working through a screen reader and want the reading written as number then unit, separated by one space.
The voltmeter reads 50 V
